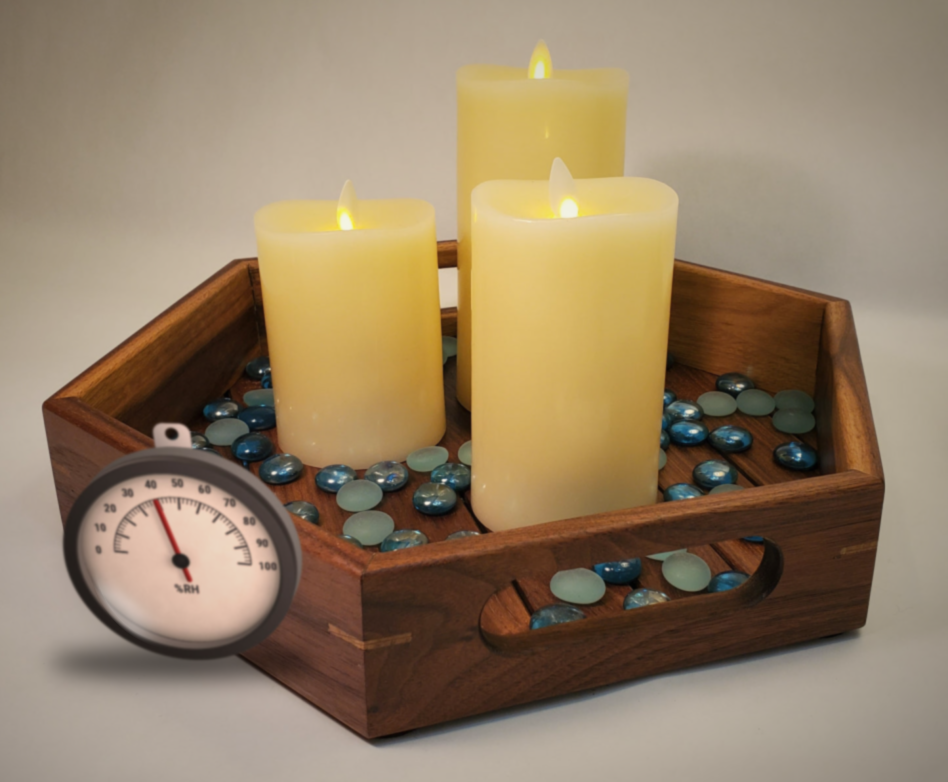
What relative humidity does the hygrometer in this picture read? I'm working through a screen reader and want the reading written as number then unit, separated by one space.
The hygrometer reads 40 %
